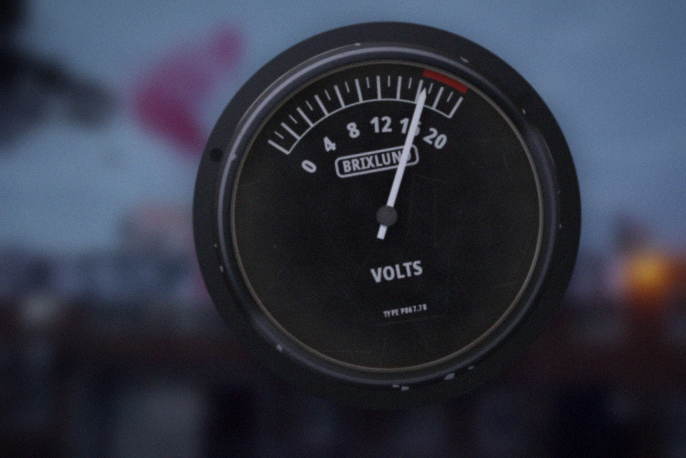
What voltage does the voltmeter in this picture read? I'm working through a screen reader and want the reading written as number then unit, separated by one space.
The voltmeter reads 16.5 V
